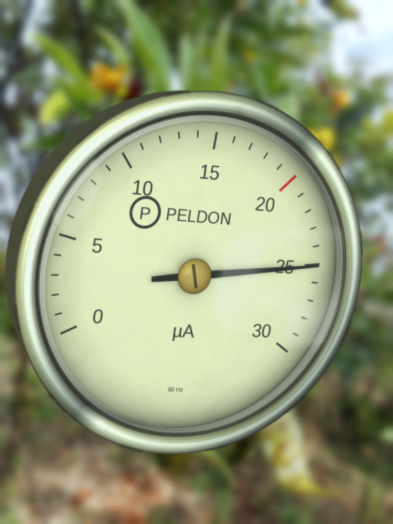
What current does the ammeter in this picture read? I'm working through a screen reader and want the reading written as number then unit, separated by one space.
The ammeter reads 25 µA
